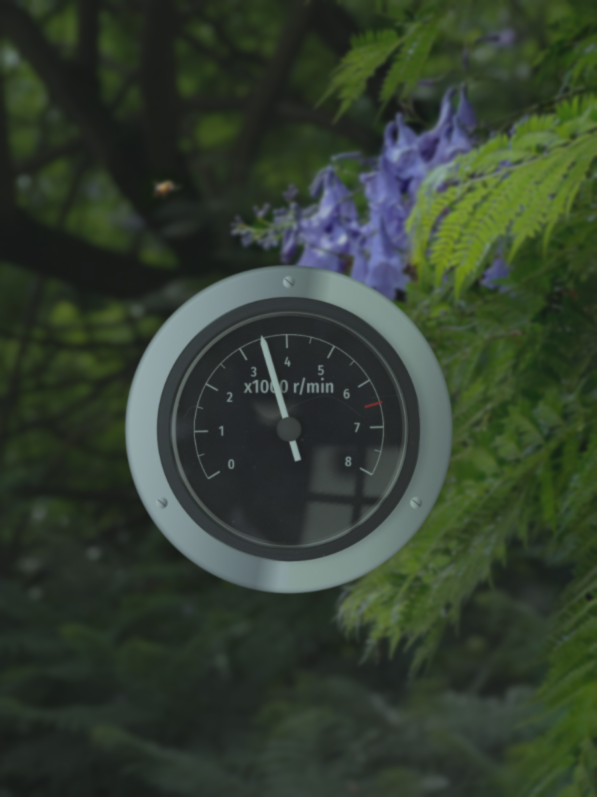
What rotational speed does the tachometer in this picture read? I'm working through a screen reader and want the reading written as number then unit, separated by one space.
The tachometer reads 3500 rpm
